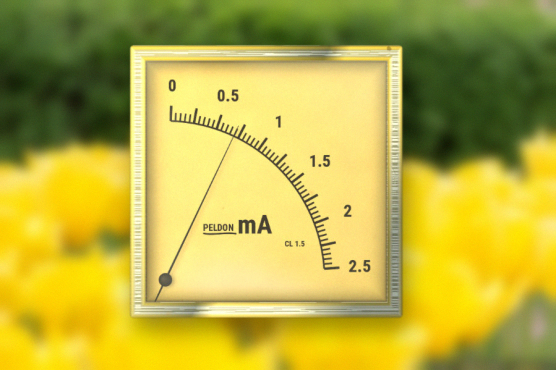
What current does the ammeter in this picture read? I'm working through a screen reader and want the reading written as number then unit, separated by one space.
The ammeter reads 0.7 mA
